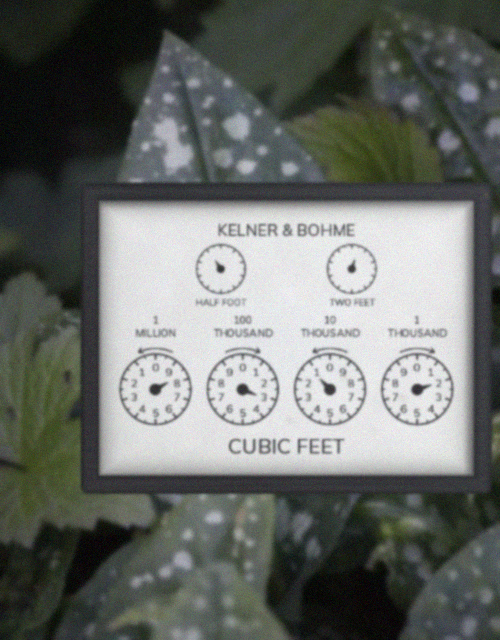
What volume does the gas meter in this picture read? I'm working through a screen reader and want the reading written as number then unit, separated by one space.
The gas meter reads 831200 ft³
